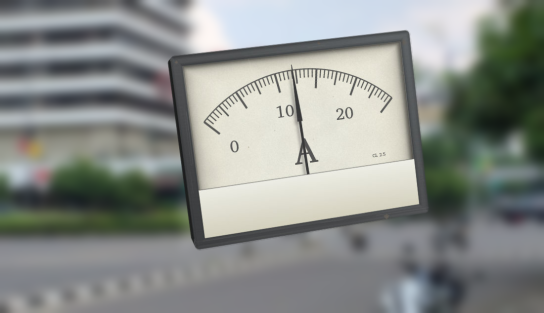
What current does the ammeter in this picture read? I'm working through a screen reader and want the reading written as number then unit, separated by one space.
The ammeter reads 12 A
